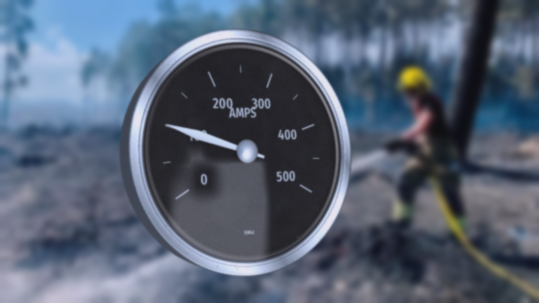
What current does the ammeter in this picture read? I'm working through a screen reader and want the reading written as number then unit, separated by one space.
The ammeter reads 100 A
